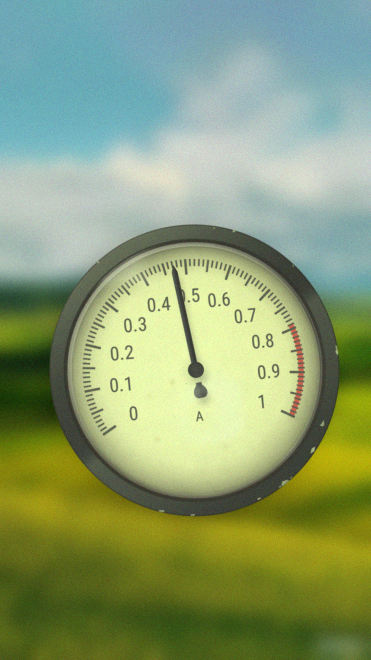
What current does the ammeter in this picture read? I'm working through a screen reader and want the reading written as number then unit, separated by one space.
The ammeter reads 0.47 A
